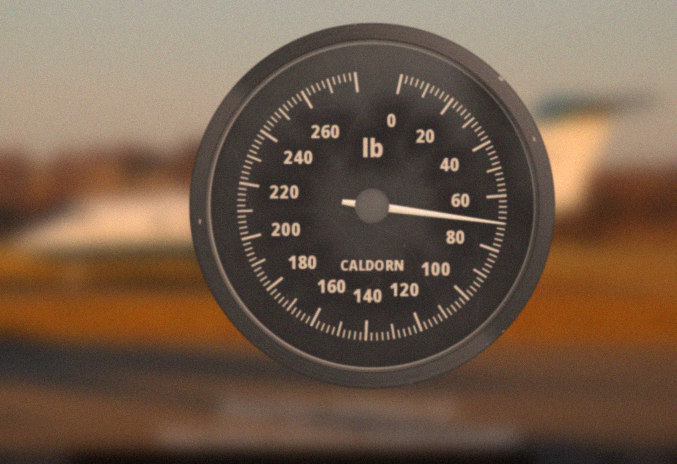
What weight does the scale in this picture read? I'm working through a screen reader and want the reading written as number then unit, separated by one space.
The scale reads 70 lb
